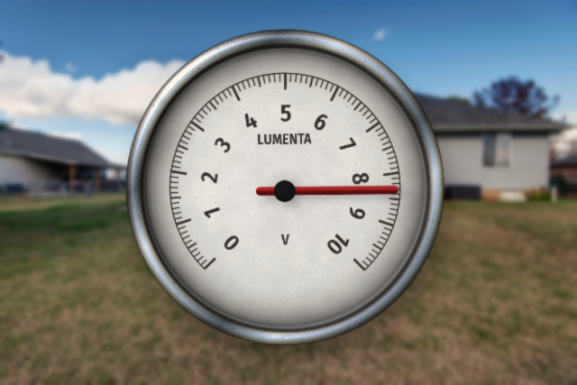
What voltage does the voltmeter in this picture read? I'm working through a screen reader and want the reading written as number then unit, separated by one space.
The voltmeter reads 8.3 V
